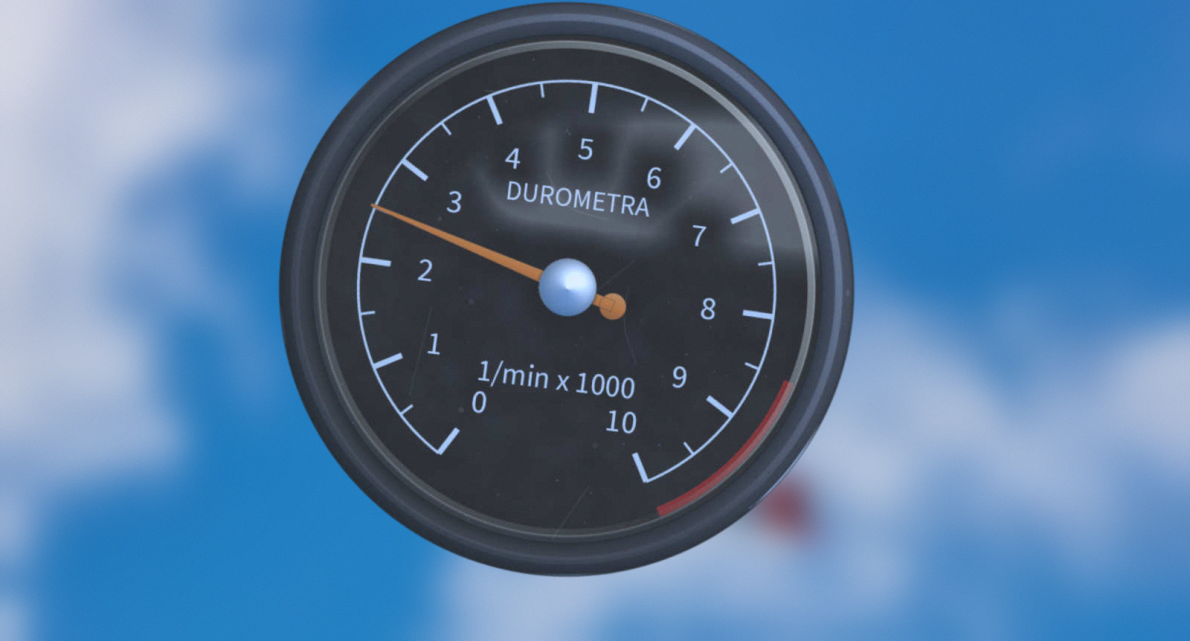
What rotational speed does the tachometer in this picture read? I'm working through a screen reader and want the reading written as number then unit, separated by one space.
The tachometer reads 2500 rpm
